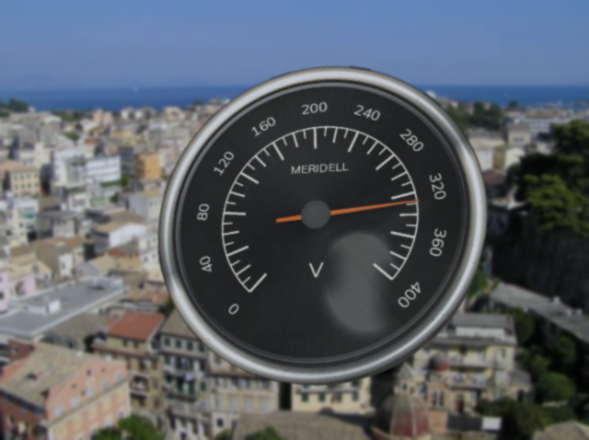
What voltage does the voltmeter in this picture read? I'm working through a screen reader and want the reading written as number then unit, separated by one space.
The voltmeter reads 330 V
